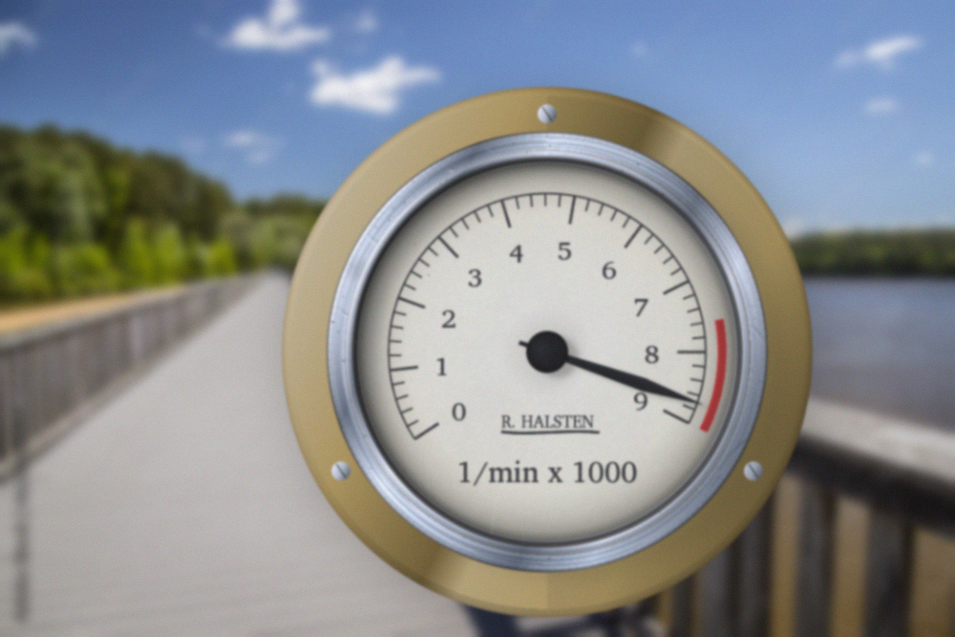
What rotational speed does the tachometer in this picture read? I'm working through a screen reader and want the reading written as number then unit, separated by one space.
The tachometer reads 8700 rpm
